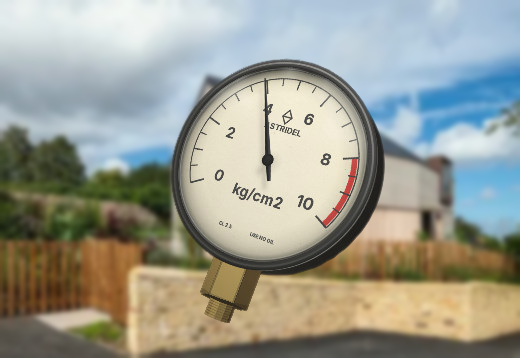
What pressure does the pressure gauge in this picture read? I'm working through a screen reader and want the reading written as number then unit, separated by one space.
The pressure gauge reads 4 kg/cm²
